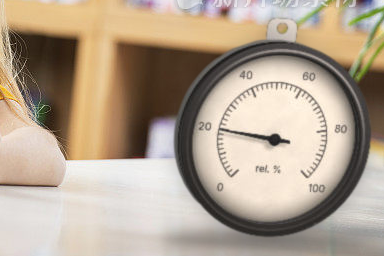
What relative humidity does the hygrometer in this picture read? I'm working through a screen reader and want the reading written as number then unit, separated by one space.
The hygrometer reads 20 %
